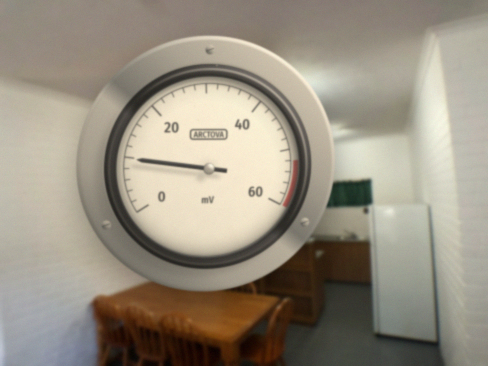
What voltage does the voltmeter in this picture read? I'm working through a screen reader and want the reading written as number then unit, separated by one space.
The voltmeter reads 10 mV
